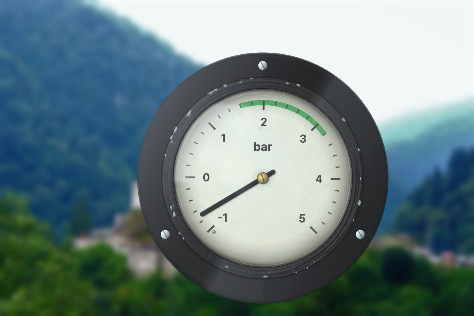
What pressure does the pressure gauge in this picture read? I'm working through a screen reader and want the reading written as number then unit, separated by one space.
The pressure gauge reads -0.7 bar
